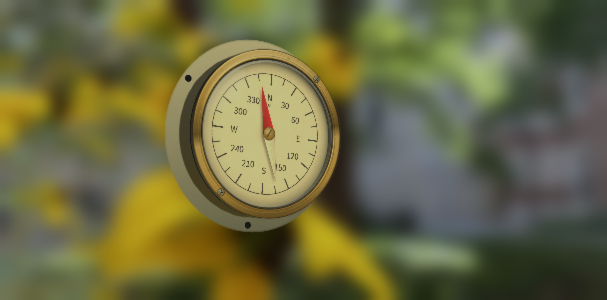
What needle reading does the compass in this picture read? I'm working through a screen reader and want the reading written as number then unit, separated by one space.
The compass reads 345 °
